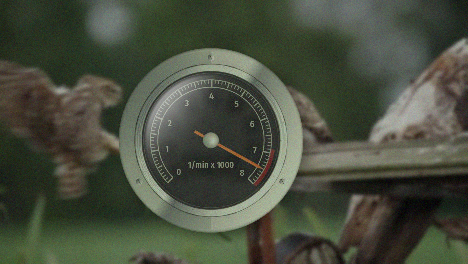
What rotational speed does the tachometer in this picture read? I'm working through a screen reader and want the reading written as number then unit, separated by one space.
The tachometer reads 7500 rpm
